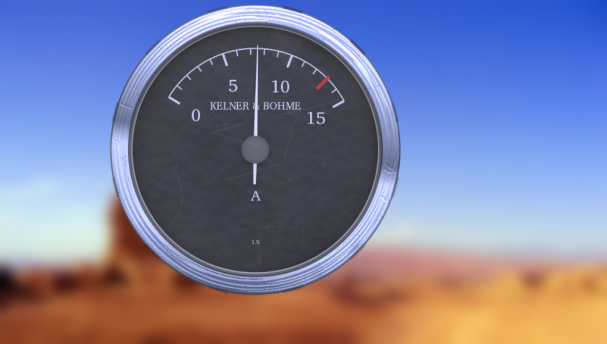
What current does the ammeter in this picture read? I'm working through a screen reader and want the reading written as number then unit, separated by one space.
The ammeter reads 7.5 A
